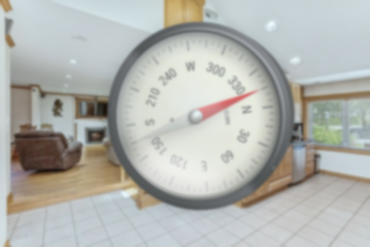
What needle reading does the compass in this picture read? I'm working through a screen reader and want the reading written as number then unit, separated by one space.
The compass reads 345 °
